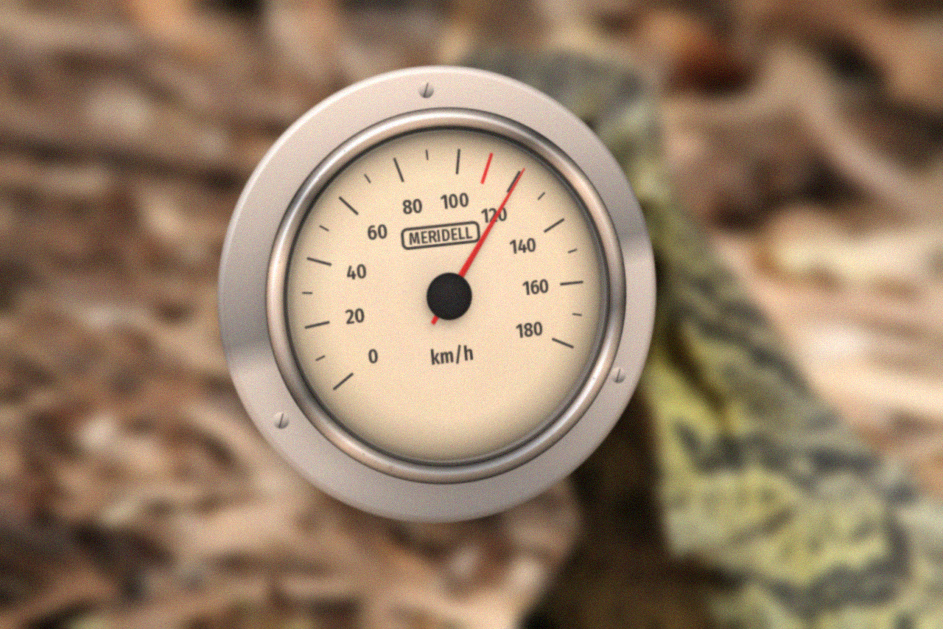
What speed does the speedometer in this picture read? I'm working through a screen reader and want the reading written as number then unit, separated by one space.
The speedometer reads 120 km/h
